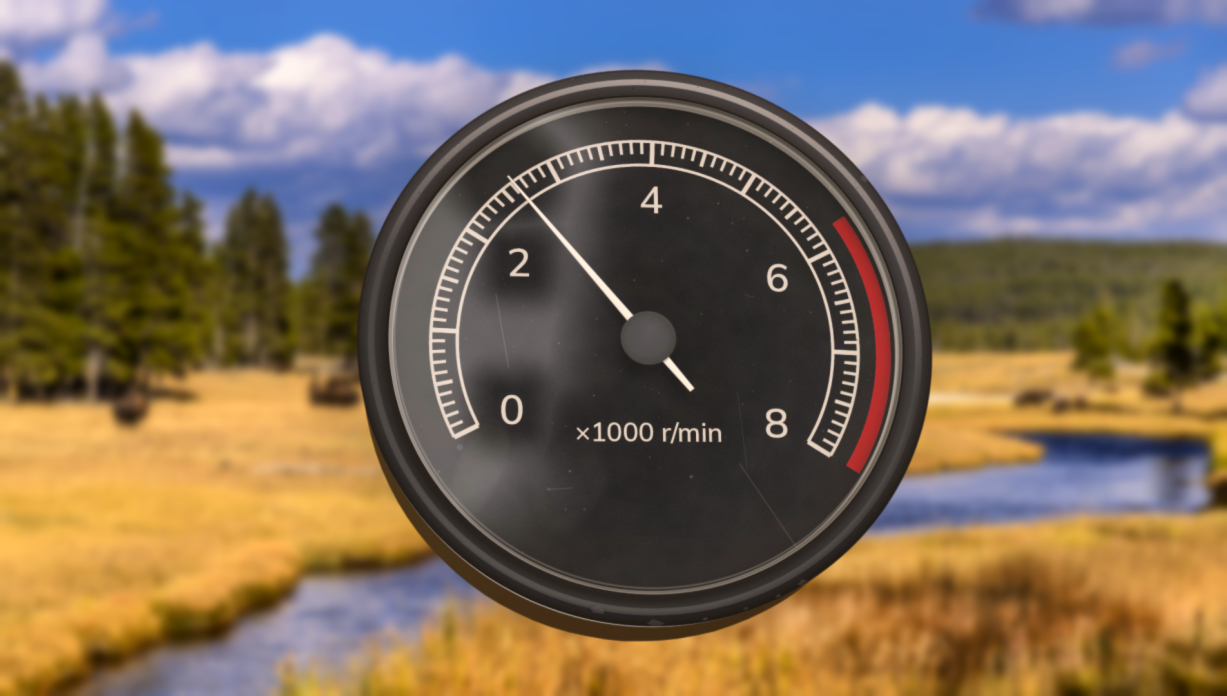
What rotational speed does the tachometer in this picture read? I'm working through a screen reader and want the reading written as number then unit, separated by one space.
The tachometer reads 2600 rpm
